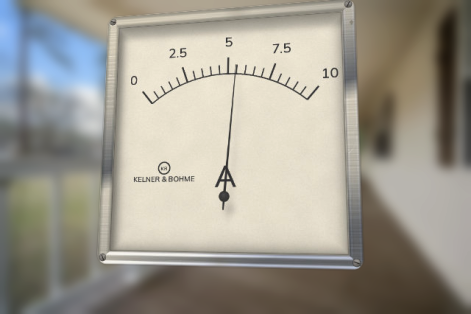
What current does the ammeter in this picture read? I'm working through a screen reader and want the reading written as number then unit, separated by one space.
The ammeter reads 5.5 A
